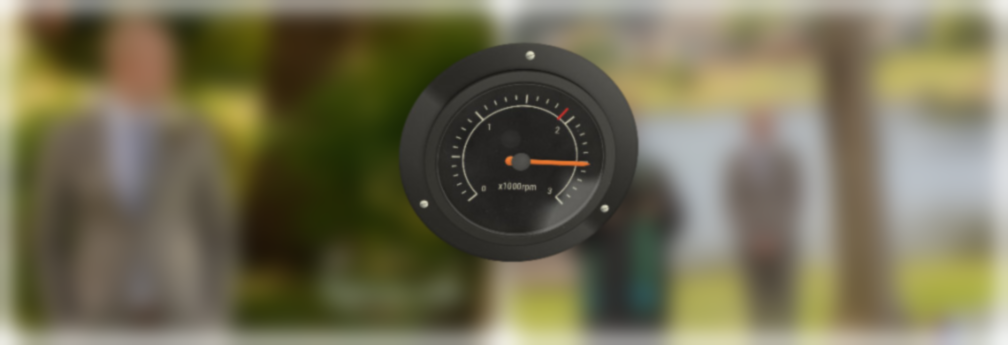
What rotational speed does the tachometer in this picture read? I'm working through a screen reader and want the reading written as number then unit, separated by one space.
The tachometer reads 2500 rpm
